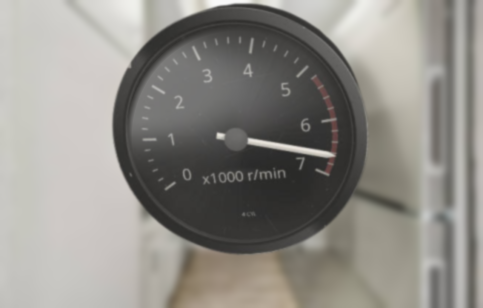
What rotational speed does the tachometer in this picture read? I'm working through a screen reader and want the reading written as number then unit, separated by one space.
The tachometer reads 6600 rpm
